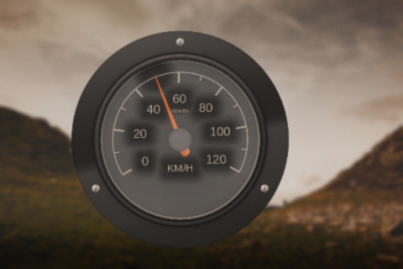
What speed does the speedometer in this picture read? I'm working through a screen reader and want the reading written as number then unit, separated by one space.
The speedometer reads 50 km/h
